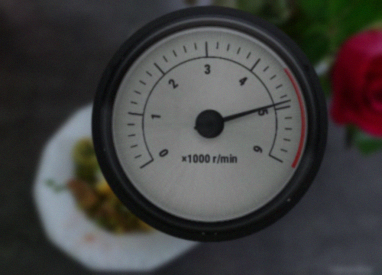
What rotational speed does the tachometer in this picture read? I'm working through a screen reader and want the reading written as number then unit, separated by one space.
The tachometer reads 4900 rpm
